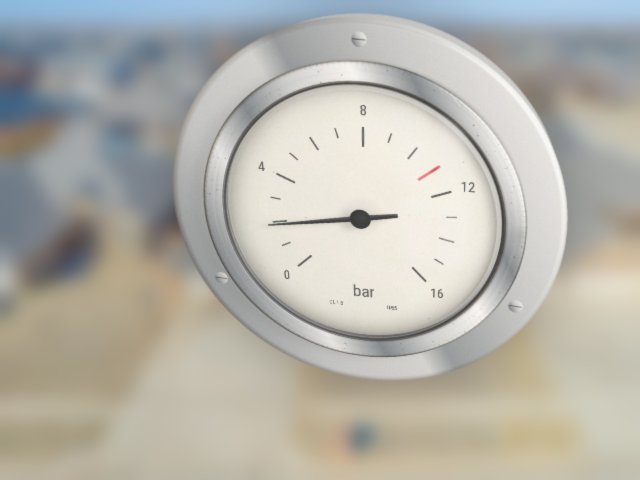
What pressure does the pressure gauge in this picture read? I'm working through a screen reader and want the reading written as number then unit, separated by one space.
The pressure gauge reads 2 bar
